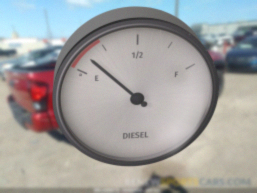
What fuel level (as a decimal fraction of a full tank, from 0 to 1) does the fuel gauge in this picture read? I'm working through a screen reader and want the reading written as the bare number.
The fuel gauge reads 0.125
